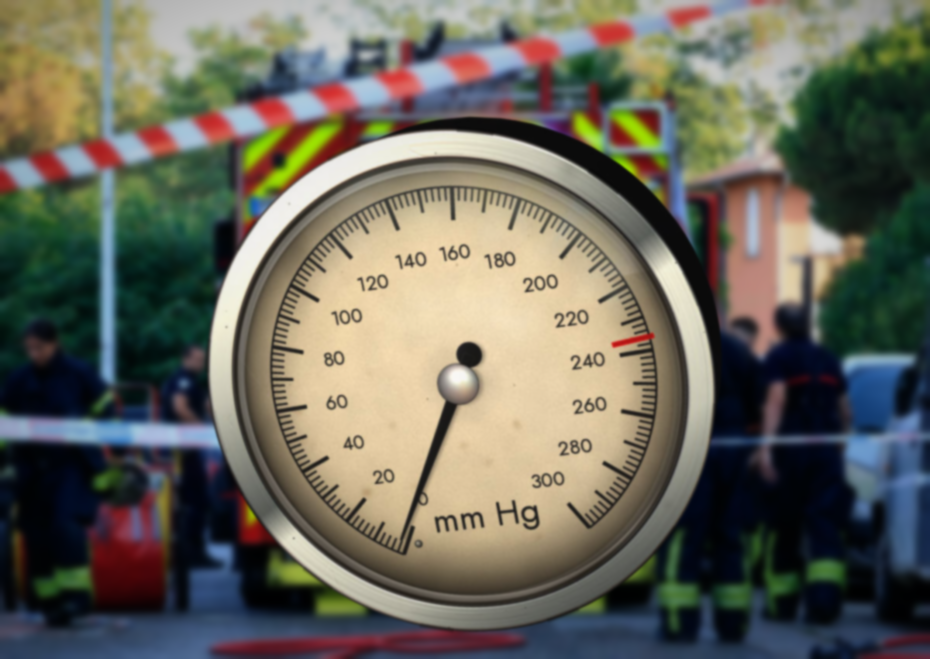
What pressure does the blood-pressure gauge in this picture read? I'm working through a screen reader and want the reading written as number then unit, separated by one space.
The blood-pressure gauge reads 2 mmHg
